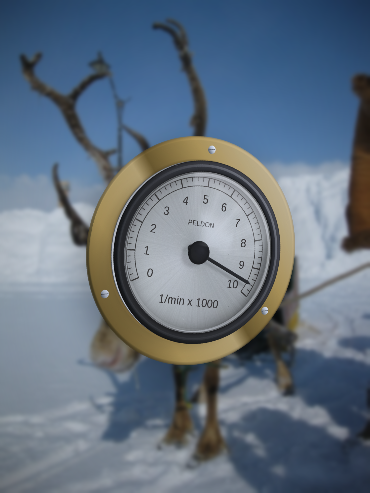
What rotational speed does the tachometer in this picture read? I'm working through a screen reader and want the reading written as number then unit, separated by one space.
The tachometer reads 9600 rpm
